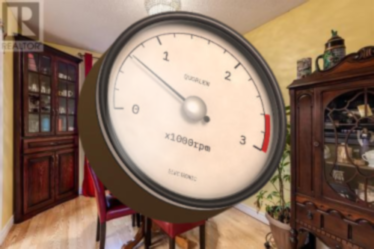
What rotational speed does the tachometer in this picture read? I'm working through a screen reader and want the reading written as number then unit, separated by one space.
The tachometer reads 600 rpm
